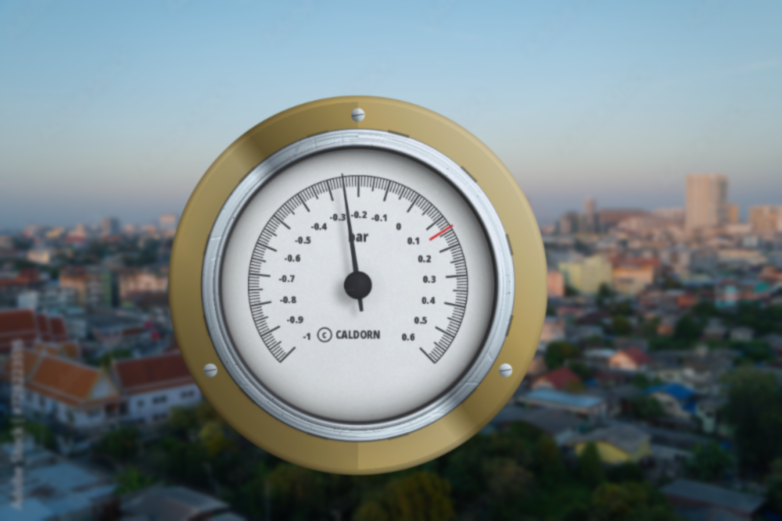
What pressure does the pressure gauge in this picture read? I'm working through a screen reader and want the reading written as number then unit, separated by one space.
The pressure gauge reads -0.25 bar
